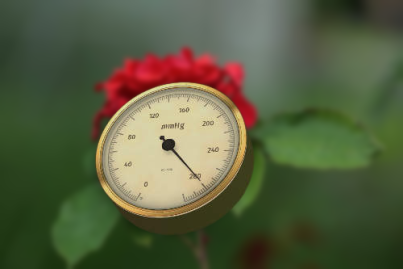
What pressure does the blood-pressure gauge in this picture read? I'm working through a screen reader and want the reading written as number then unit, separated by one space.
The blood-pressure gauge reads 280 mmHg
